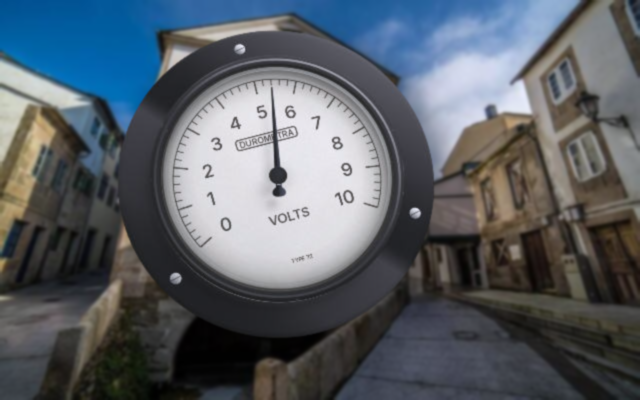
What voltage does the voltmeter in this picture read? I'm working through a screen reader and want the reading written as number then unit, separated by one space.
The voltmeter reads 5.4 V
